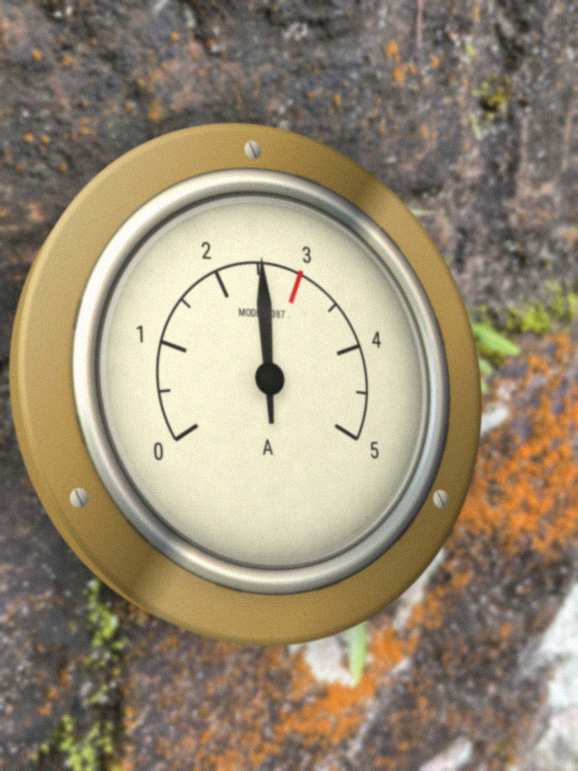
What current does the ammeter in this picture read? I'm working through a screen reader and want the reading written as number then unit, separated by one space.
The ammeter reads 2.5 A
